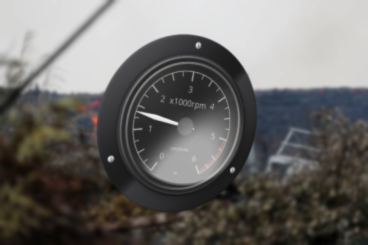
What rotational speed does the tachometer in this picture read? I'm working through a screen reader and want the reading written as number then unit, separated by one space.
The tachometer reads 1375 rpm
